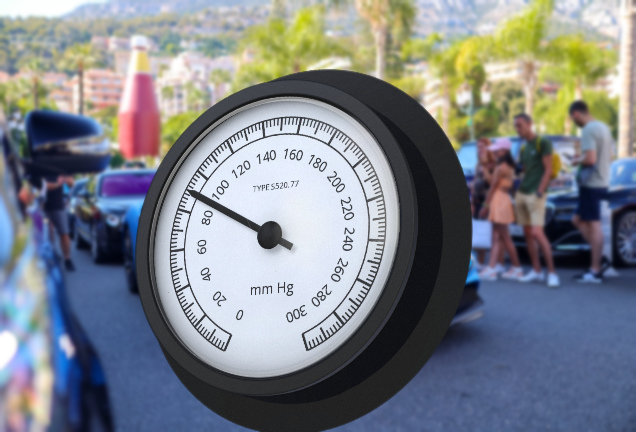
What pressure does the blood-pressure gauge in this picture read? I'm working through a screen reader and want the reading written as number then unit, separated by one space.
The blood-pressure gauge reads 90 mmHg
